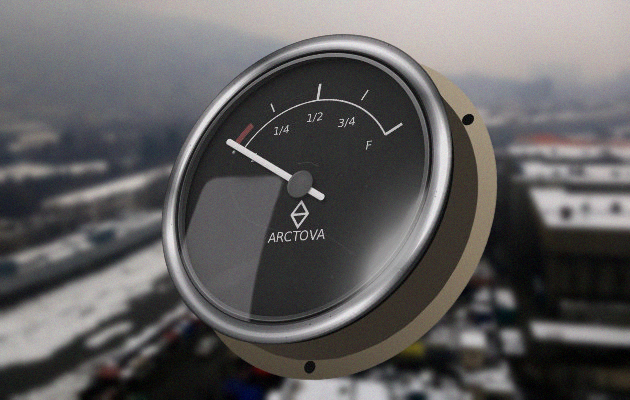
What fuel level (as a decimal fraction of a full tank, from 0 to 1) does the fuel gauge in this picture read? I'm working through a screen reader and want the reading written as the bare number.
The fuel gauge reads 0
